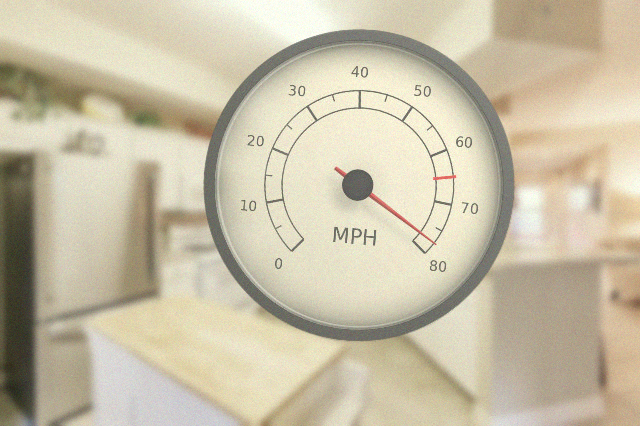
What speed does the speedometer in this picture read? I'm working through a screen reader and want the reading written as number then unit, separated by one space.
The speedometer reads 77.5 mph
